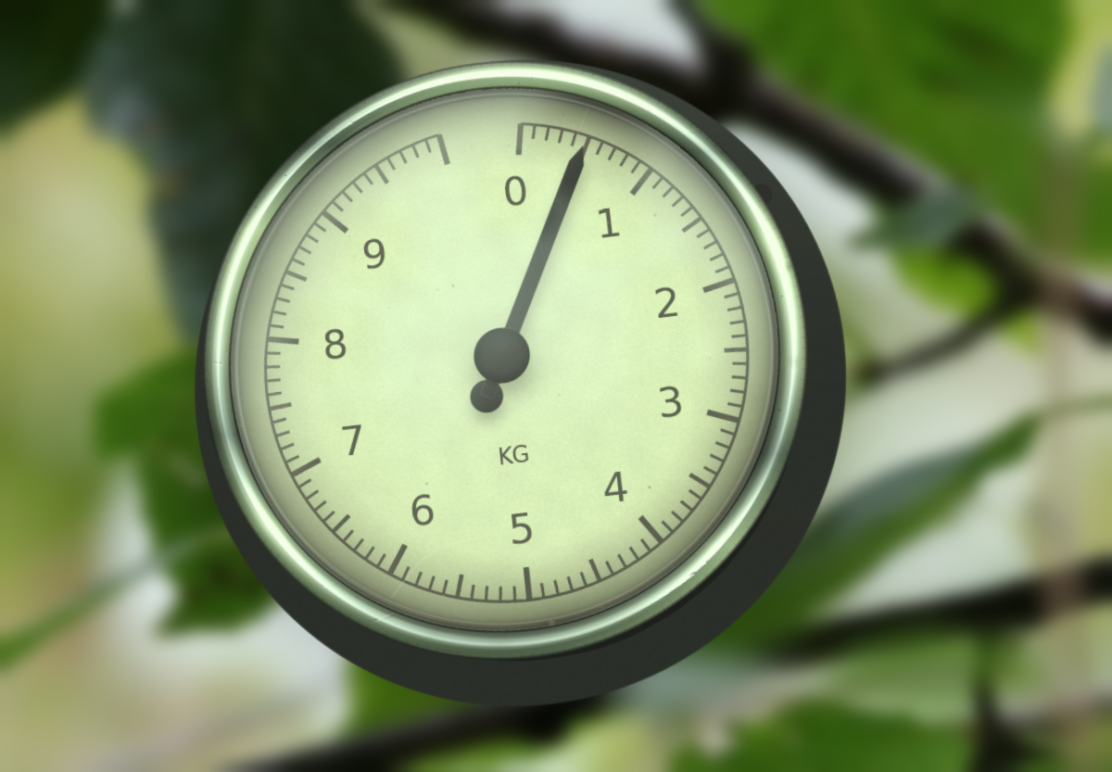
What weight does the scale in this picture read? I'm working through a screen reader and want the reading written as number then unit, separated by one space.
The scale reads 0.5 kg
